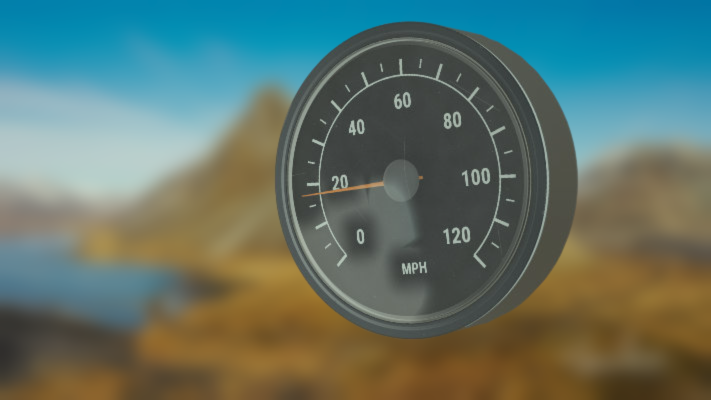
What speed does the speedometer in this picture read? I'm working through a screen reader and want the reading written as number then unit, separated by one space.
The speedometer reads 17.5 mph
